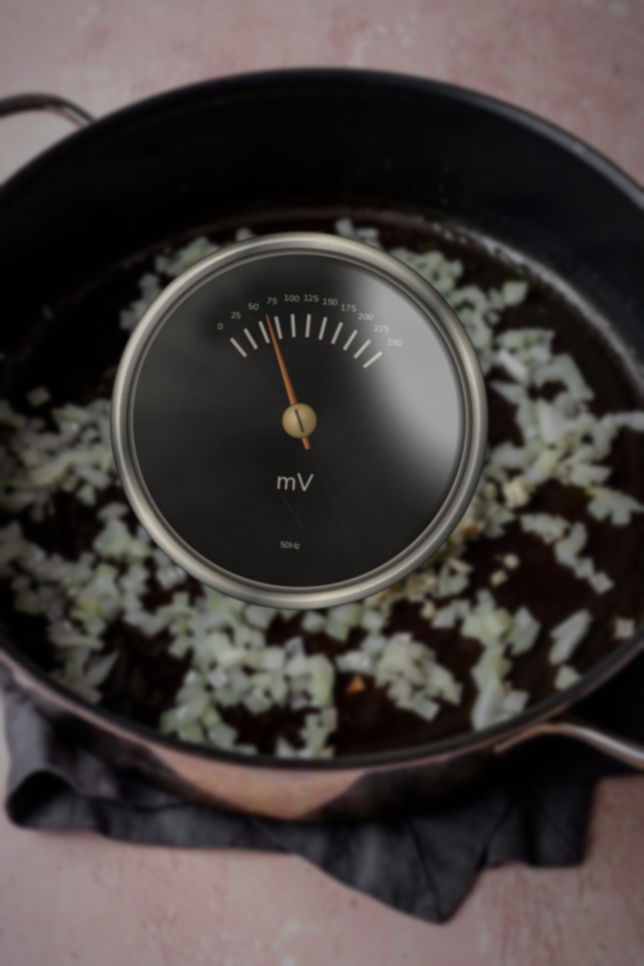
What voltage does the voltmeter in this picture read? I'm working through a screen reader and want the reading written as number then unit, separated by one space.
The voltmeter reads 62.5 mV
